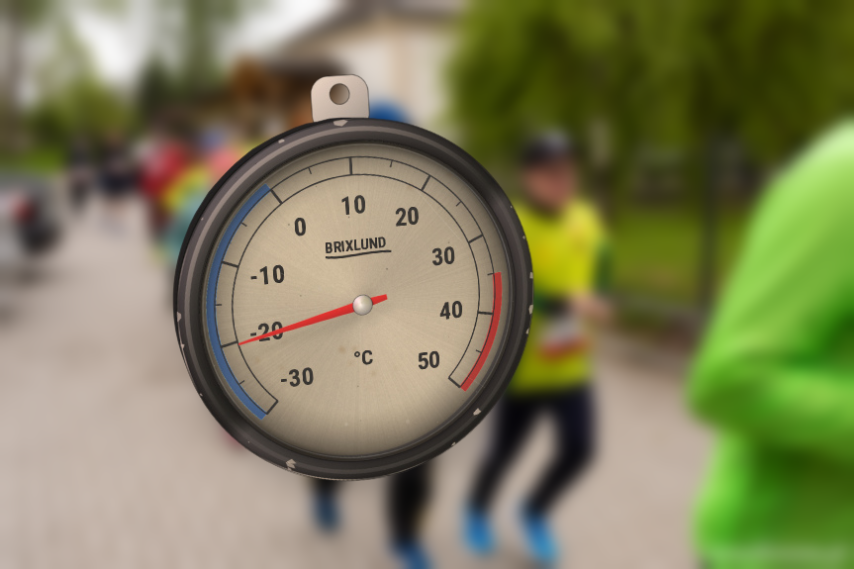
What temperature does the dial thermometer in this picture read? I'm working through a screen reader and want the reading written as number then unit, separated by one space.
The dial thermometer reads -20 °C
